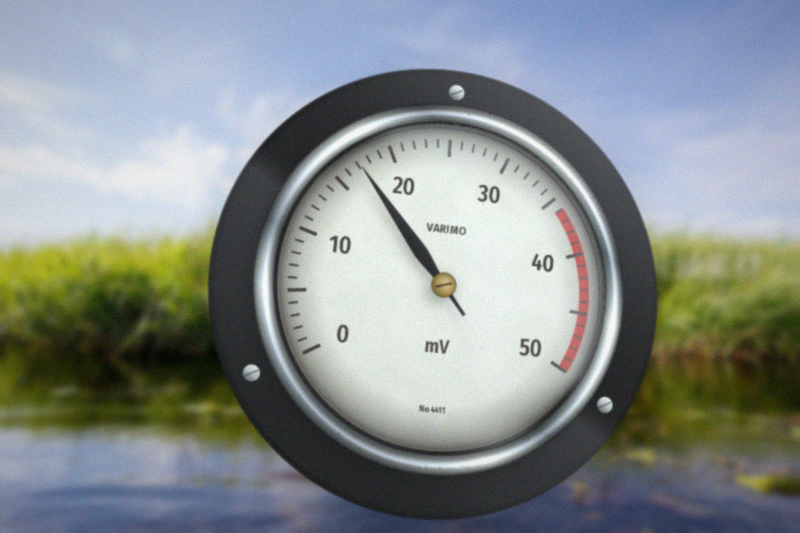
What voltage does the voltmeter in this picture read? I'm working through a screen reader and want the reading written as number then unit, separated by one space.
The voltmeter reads 17 mV
